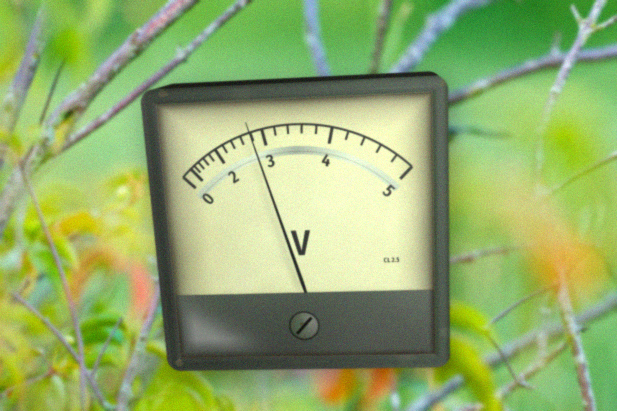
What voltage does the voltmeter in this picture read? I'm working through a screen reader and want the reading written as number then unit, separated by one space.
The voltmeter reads 2.8 V
